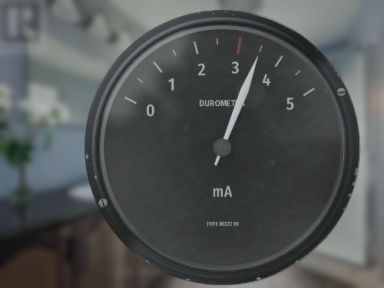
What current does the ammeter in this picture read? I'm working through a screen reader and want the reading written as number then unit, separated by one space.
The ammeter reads 3.5 mA
